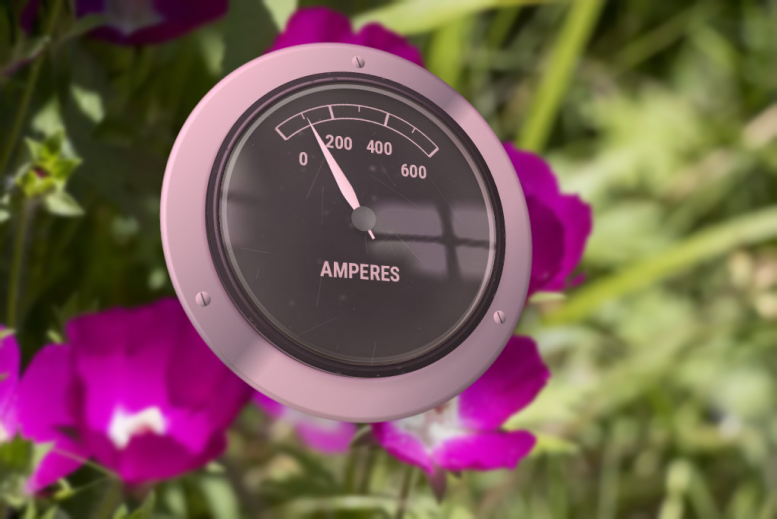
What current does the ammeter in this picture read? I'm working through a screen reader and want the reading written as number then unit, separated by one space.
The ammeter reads 100 A
